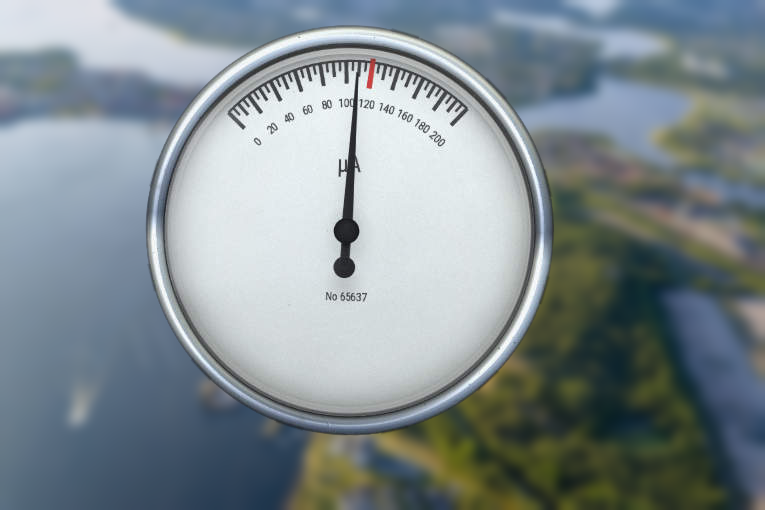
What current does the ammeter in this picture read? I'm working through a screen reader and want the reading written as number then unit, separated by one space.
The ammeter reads 110 µA
